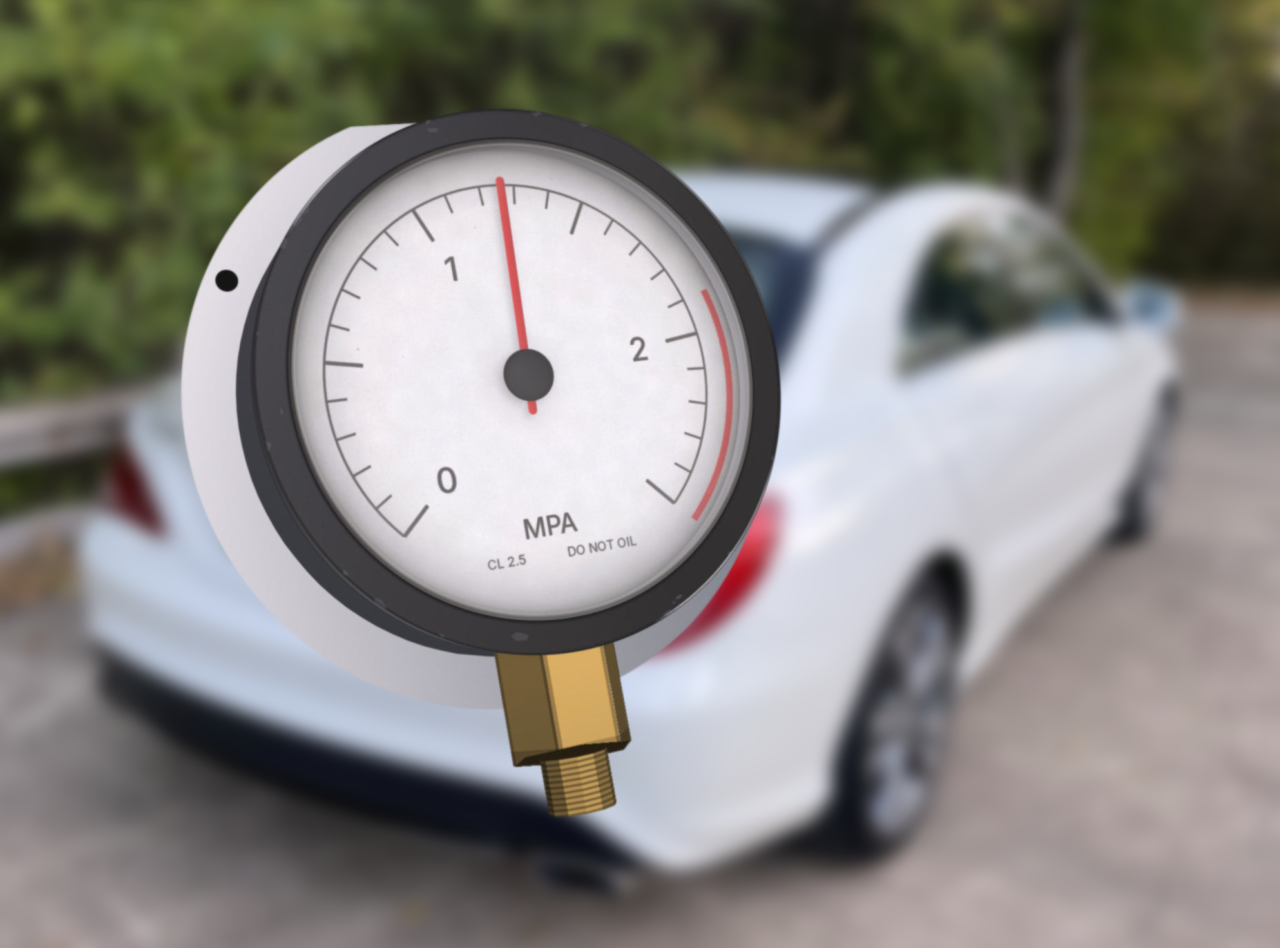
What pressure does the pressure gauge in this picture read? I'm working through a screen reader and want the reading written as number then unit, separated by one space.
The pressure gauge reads 1.25 MPa
